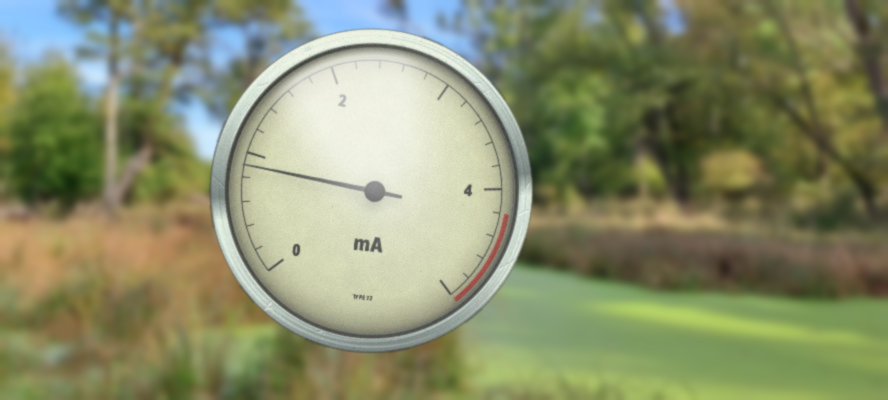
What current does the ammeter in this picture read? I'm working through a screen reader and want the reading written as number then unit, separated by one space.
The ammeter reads 0.9 mA
